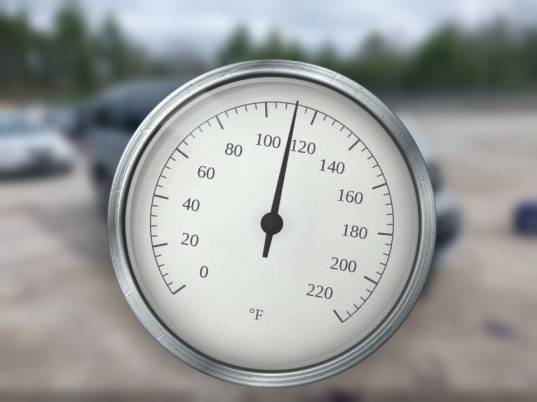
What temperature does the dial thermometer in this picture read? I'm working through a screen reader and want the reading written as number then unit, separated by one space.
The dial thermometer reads 112 °F
